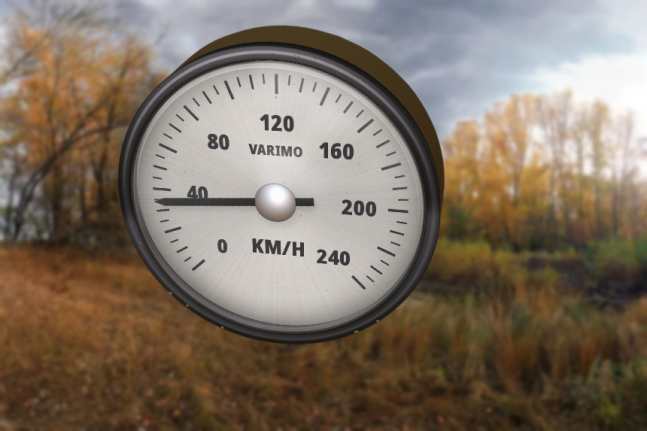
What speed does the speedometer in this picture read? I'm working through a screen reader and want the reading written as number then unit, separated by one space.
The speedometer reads 35 km/h
